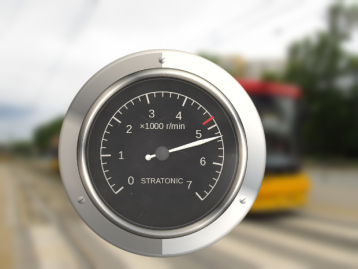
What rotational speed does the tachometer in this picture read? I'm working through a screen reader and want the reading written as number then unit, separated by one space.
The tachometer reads 5300 rpm
